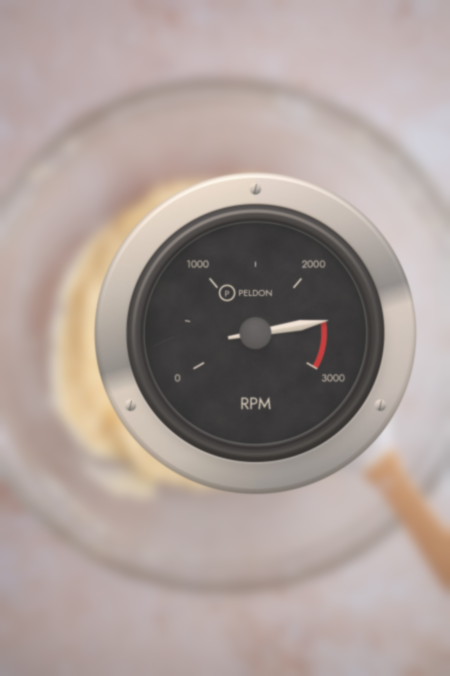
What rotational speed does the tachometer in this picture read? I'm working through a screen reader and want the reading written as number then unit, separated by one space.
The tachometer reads 2500 rpm
